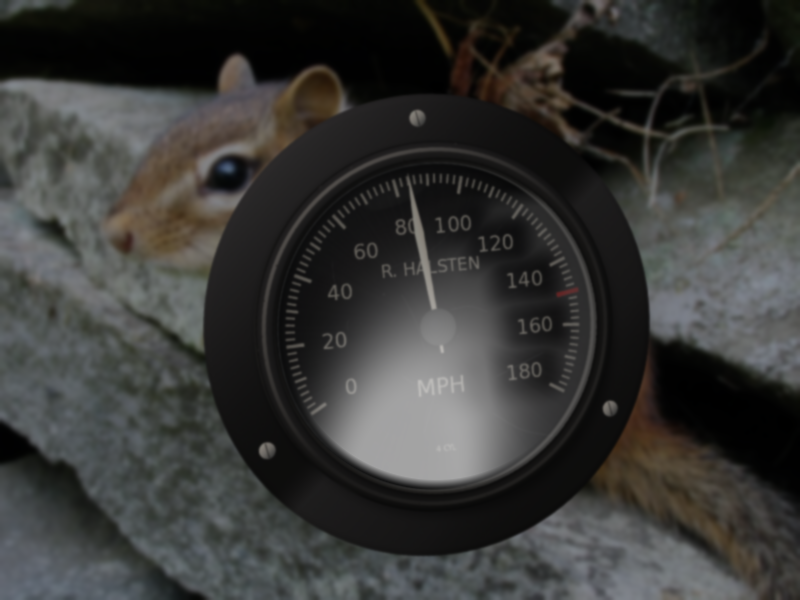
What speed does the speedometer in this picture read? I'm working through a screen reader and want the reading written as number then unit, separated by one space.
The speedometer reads 84 mph
